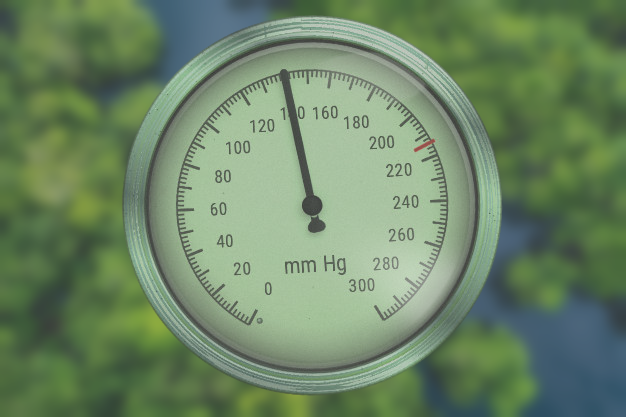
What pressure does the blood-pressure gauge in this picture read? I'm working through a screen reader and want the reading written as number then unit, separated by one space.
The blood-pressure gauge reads 140 mmHg
